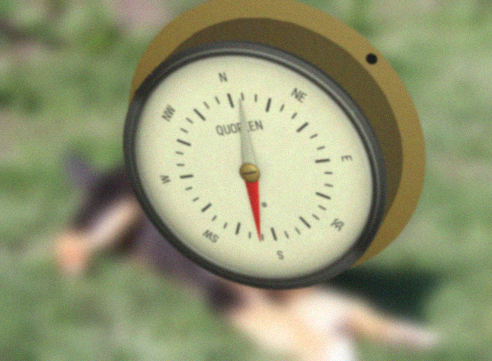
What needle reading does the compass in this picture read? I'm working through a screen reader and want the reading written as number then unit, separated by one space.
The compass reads 190 °
